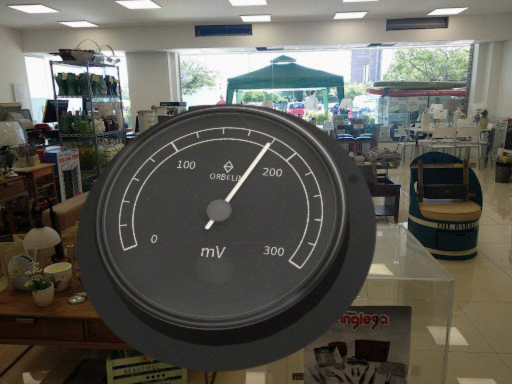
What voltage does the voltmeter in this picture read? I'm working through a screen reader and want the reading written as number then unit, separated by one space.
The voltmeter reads 180 mV
